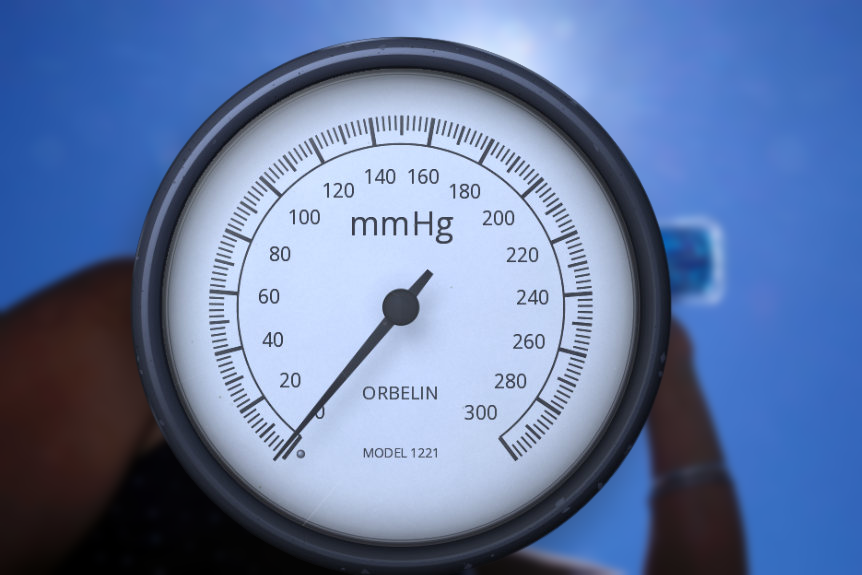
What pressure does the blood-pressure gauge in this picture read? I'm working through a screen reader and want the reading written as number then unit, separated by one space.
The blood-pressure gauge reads 2 mmHg
